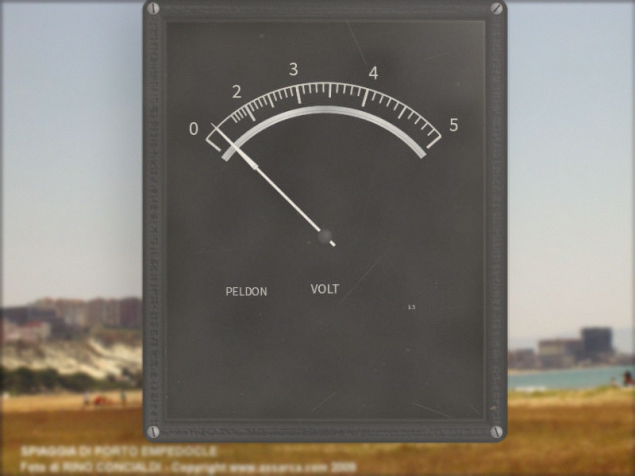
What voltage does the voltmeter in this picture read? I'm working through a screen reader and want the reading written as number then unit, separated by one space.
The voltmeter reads 1 V
